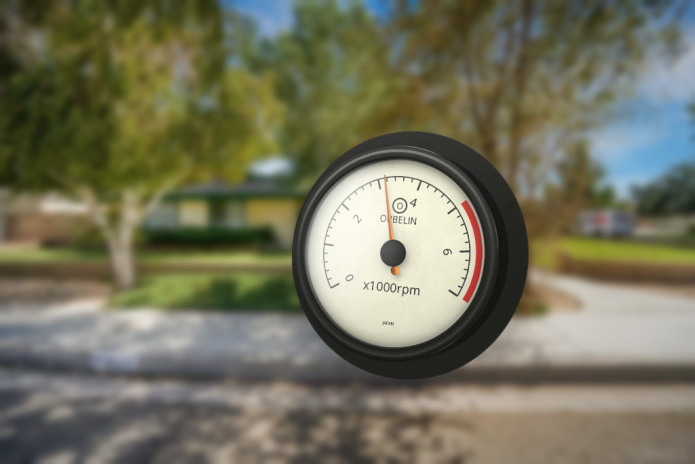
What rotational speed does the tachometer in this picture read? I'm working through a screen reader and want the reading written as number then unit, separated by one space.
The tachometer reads 3200 rpm
